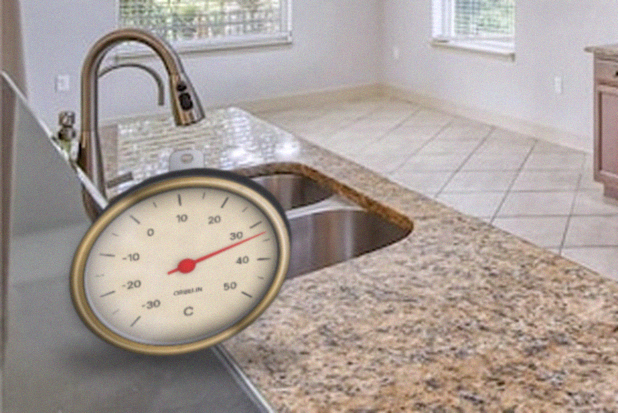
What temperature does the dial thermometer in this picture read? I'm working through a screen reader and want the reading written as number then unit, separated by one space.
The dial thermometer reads 32.5 °C
